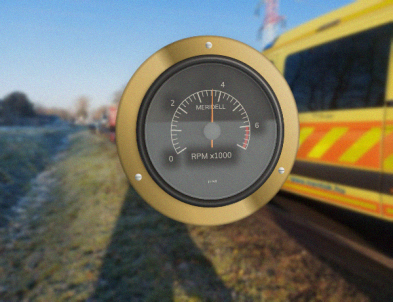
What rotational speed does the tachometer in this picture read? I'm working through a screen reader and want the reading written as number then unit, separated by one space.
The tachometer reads 3600 rpm
